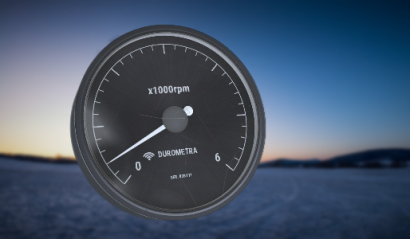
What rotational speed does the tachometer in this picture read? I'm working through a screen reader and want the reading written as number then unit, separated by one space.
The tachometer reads 400 rpm
